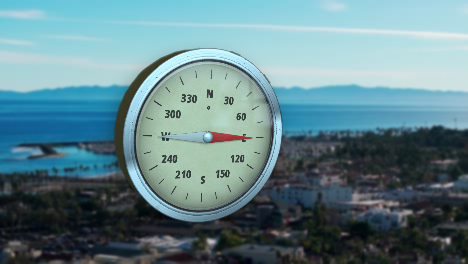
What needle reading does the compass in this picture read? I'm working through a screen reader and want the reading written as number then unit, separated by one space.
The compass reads 90 °
